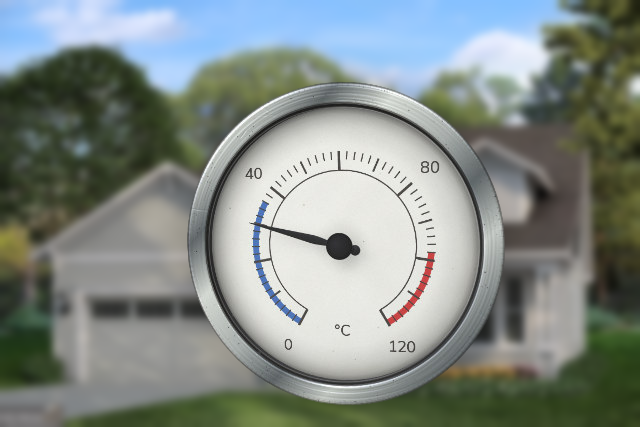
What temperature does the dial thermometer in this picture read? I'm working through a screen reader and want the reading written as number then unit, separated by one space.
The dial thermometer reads 30 °C
